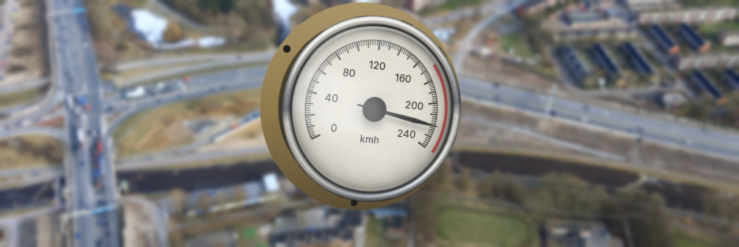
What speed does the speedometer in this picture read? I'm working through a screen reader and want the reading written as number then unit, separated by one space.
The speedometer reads 220 km/h
